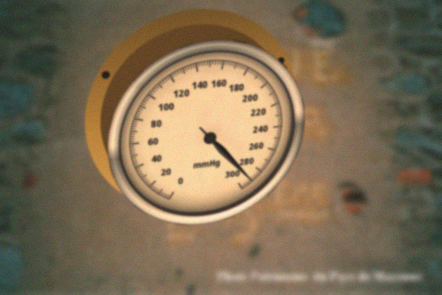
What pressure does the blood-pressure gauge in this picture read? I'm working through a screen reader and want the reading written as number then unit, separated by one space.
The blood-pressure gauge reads 290 mmHg
